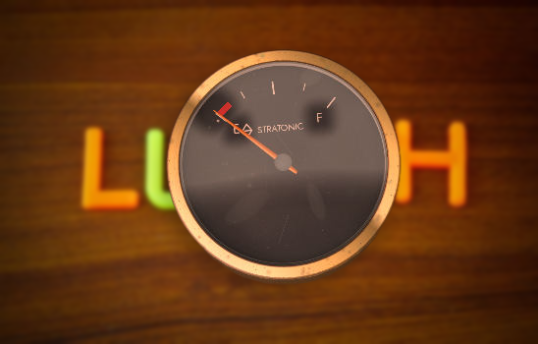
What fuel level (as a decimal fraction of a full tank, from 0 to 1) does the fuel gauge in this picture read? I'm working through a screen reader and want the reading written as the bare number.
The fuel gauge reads 0
